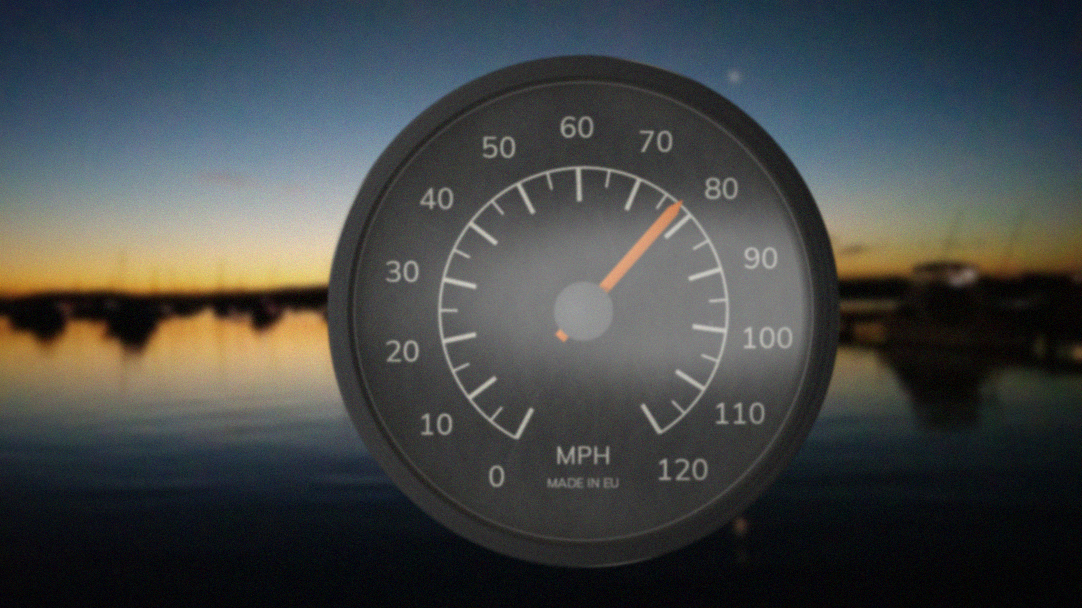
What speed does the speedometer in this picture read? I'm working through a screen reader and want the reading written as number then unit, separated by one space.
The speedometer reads 77.5 mph
